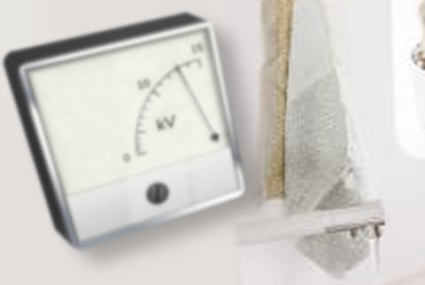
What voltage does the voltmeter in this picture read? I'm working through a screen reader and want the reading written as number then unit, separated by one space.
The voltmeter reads 13 kV
